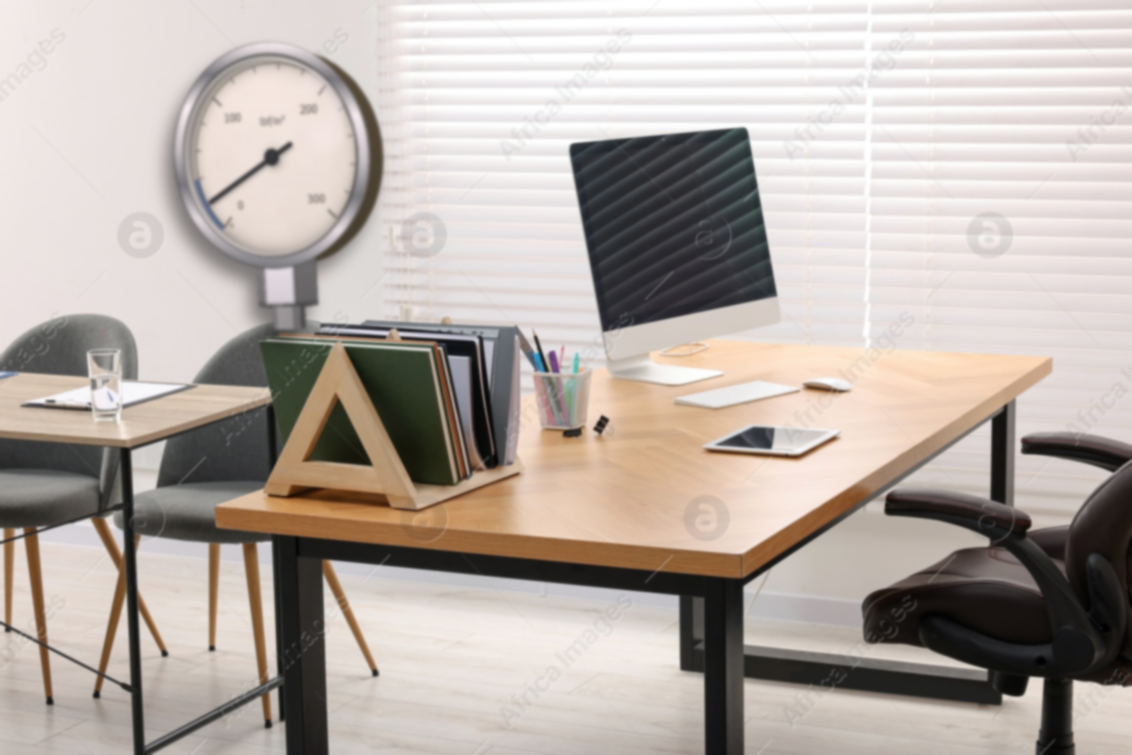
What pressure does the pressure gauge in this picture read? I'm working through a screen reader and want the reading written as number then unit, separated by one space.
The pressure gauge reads 20 psi
